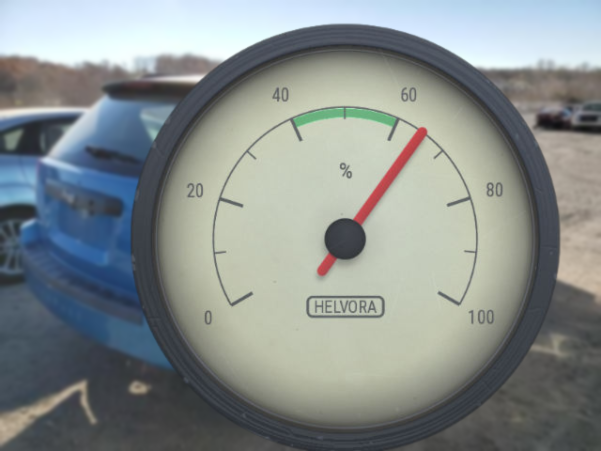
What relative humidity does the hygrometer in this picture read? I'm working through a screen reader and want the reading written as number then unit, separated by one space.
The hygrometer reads 65 %
